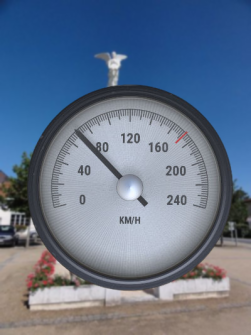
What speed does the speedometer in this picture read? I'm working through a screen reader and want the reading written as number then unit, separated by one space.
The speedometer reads 70 km/h
